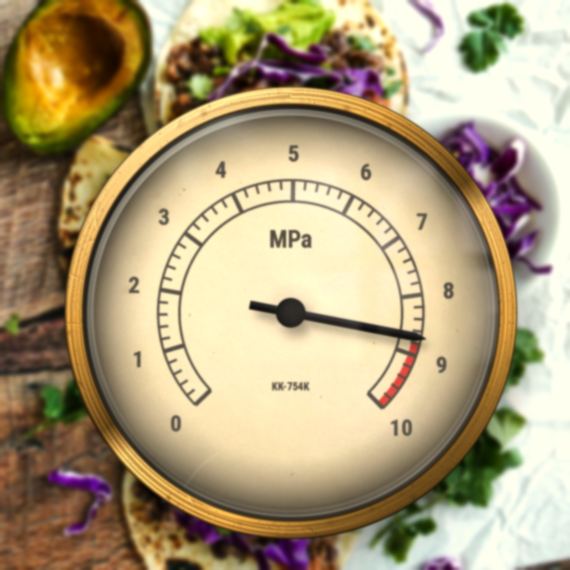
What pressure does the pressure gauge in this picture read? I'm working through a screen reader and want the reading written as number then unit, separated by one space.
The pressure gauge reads 8.7 MPa
